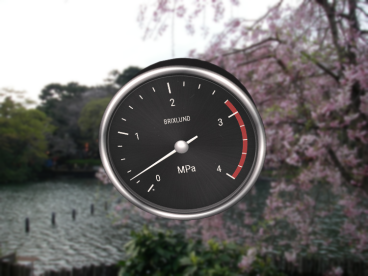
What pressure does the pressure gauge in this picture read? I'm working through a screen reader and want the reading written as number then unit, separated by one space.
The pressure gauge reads 0.3 MPa
